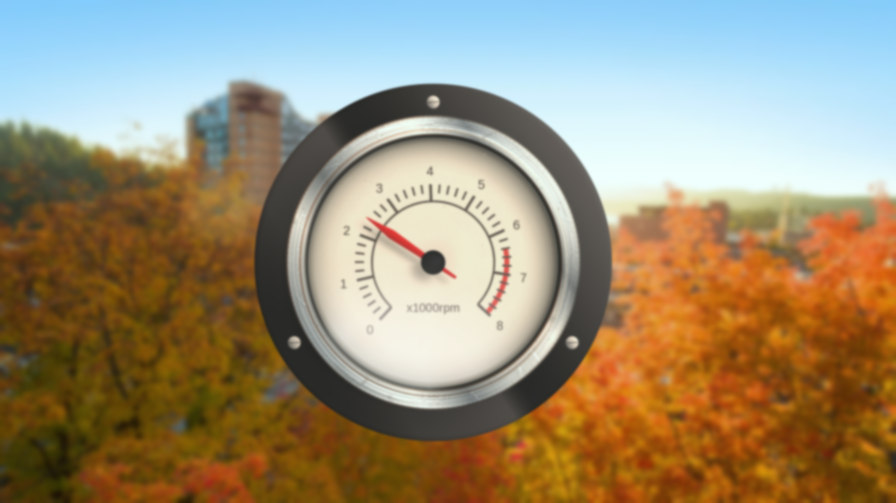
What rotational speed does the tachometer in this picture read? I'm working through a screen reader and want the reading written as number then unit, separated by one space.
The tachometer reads 2400 rpm
